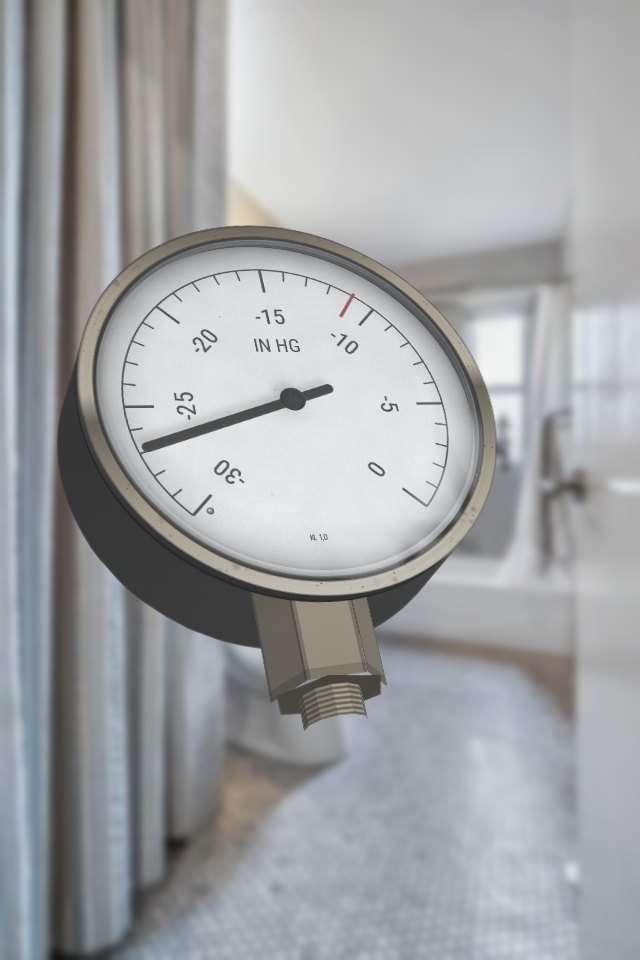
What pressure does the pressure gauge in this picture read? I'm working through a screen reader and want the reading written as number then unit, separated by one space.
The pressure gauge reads -27 inHg
